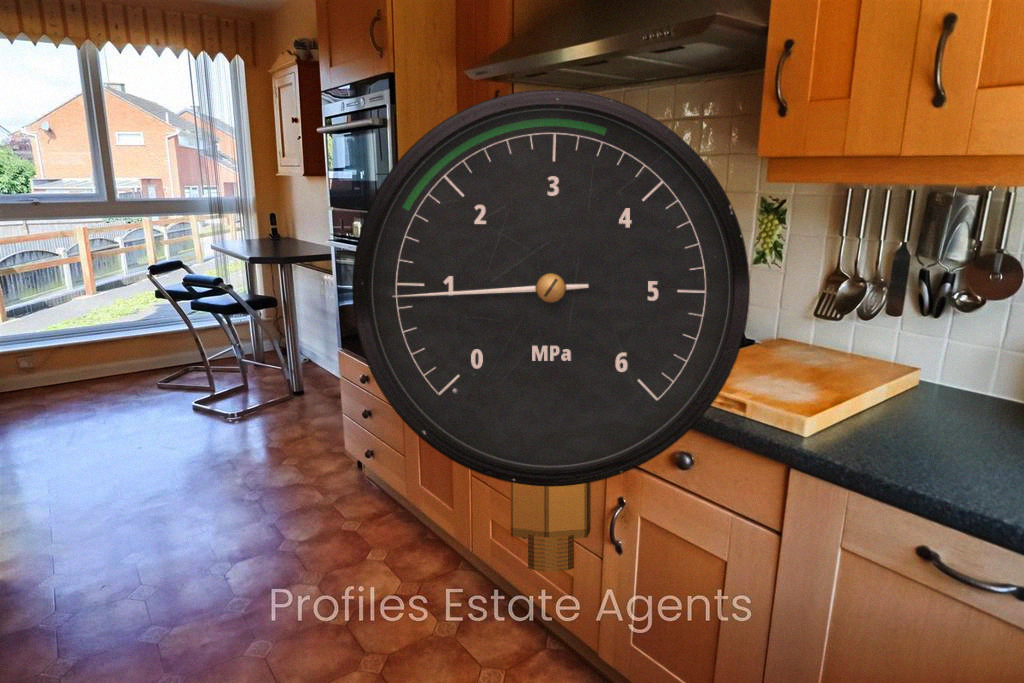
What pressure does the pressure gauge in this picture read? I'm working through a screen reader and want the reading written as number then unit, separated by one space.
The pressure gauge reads 0.9 MPa
